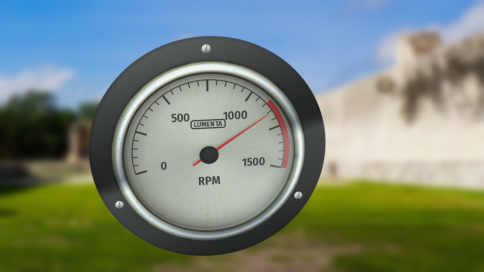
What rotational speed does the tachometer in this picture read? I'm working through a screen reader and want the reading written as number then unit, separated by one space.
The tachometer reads 1150 rpm
